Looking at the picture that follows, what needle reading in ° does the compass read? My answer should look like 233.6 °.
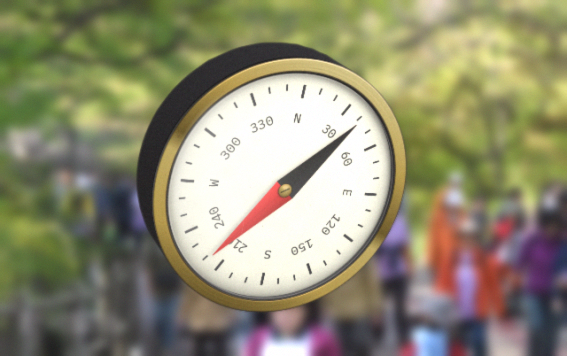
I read 220 °
